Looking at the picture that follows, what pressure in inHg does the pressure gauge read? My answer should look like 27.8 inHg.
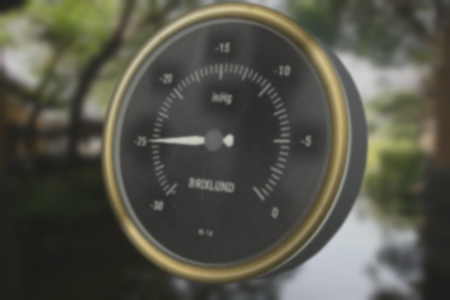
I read -25 inHg
